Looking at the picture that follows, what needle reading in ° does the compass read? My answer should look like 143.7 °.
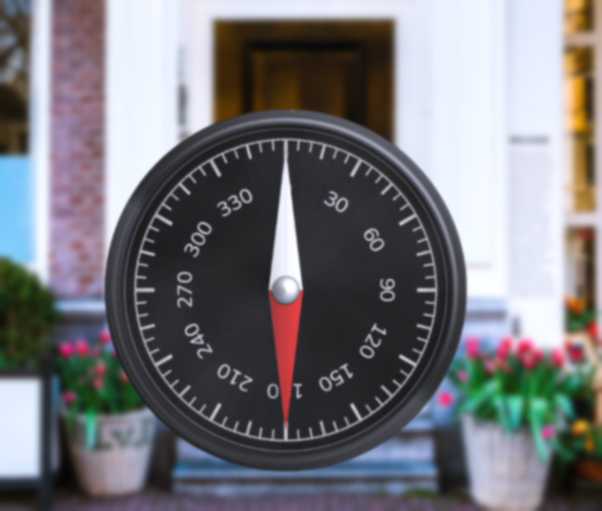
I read 180 °
